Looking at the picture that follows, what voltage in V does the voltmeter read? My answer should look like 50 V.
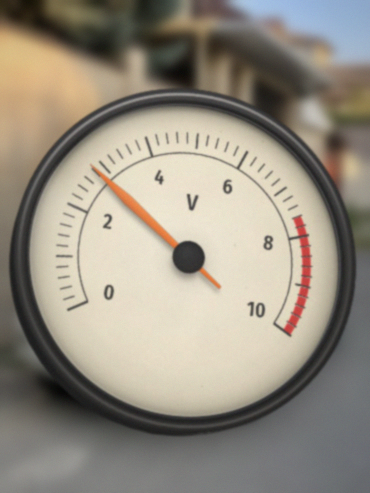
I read 2.8 V
